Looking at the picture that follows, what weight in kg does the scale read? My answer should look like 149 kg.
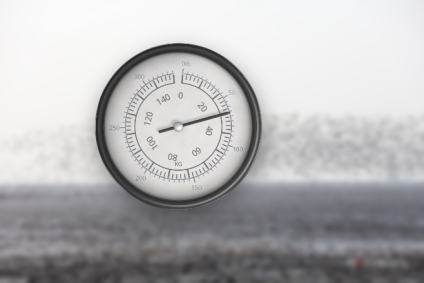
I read 30 kg
